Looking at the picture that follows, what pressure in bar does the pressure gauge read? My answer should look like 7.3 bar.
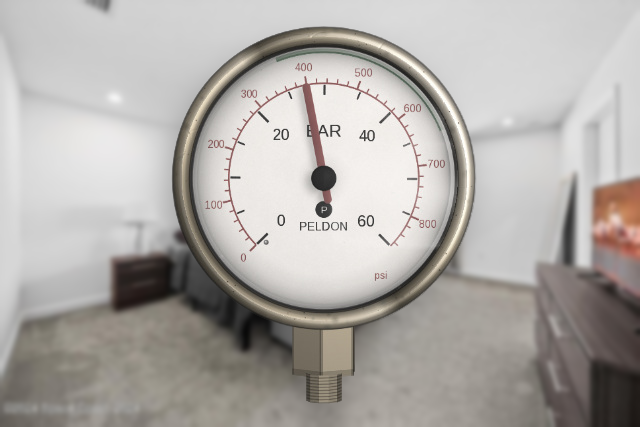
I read 27.5 bar
